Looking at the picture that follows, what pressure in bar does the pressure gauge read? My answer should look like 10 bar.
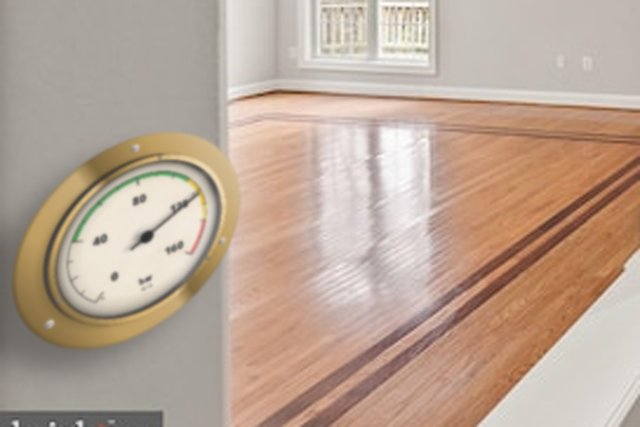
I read 120 bar
